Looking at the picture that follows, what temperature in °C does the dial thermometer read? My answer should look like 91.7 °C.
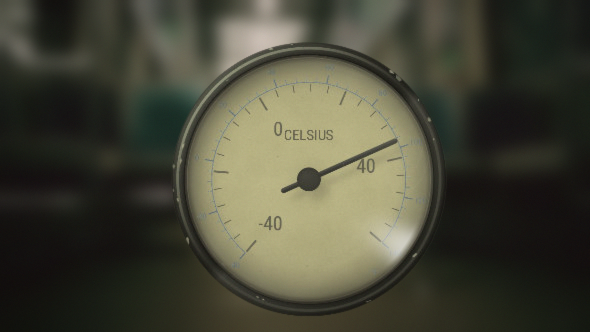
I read 36 °C
